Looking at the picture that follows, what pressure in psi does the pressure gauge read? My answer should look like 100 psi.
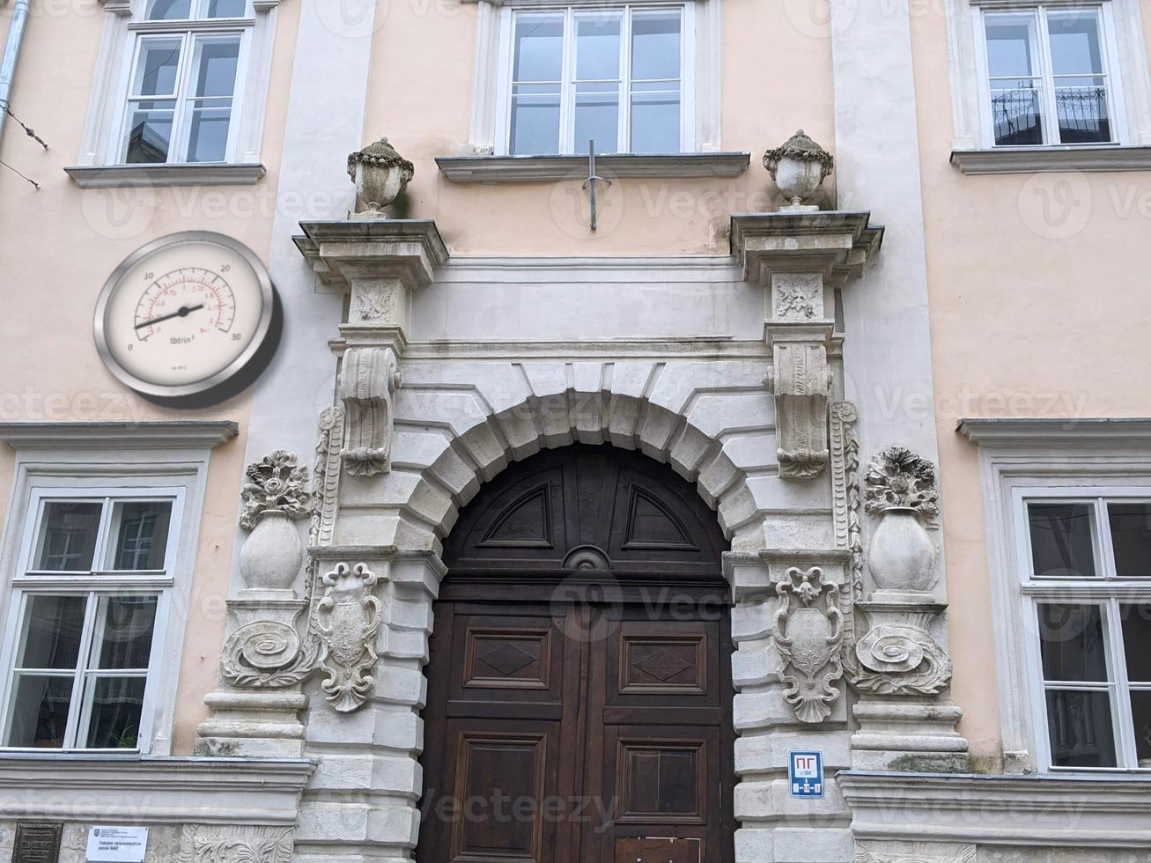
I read 2 psi
